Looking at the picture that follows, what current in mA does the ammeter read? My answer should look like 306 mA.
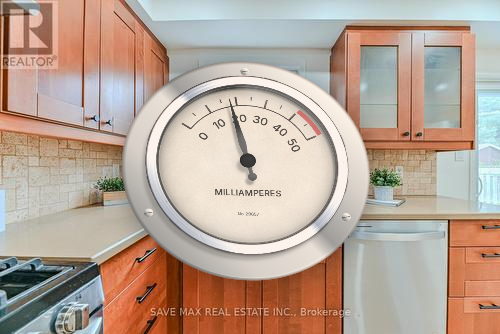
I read 17.5 mA
